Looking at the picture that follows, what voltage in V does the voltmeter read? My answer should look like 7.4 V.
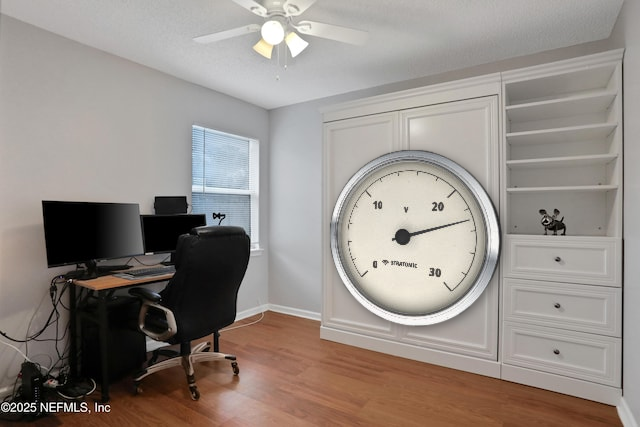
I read 23 V
